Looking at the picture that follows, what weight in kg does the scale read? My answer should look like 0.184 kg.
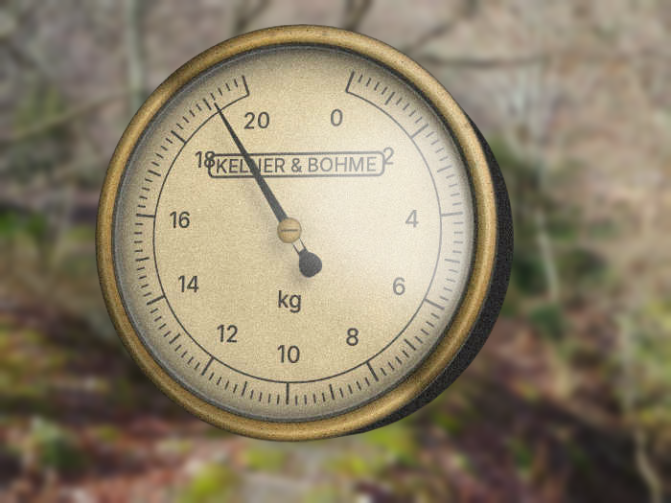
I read 19.2 kg
